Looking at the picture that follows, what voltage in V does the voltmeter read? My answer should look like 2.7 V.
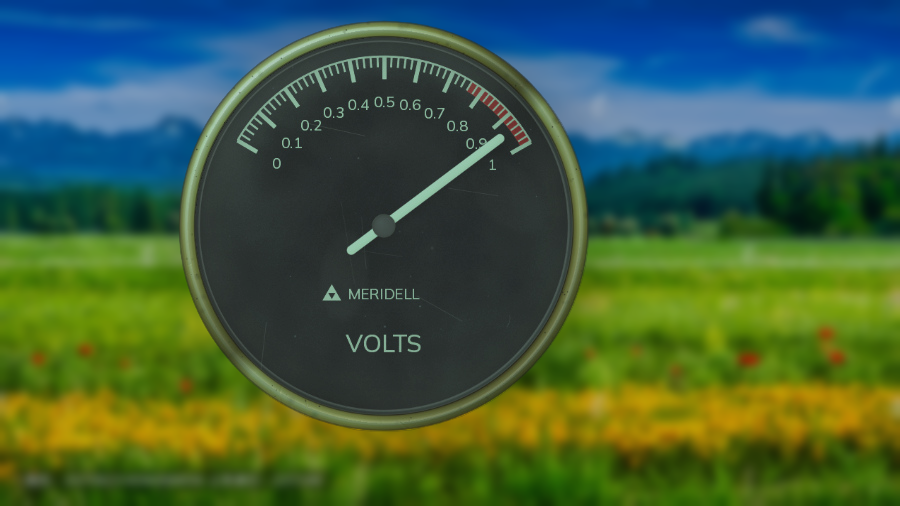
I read 0.94 V
